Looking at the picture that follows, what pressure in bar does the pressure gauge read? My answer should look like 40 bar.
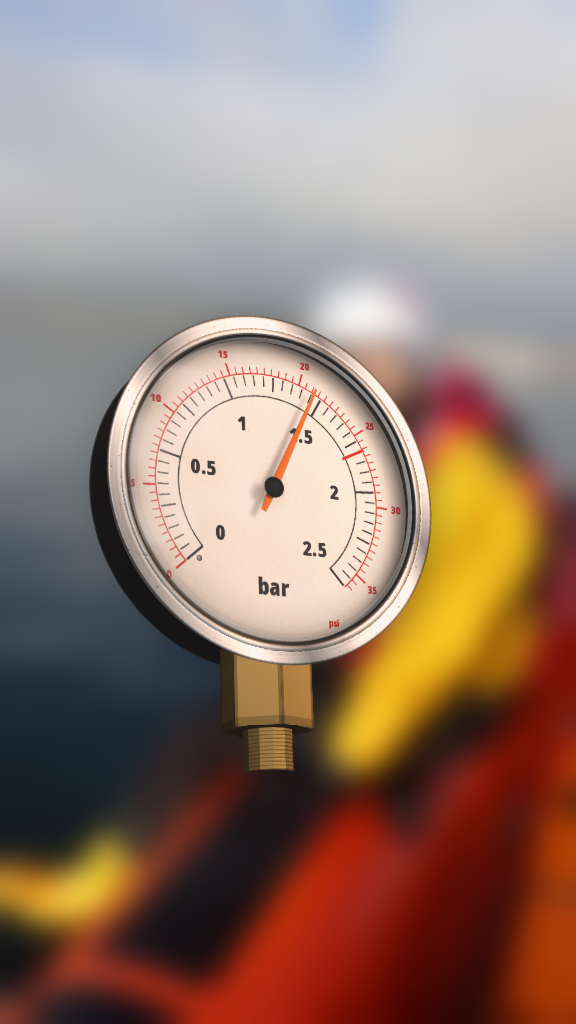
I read 1.45 bar
